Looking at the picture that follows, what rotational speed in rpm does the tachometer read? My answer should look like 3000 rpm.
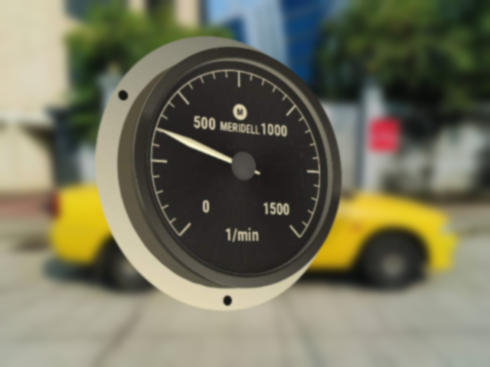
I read 350 rpm
